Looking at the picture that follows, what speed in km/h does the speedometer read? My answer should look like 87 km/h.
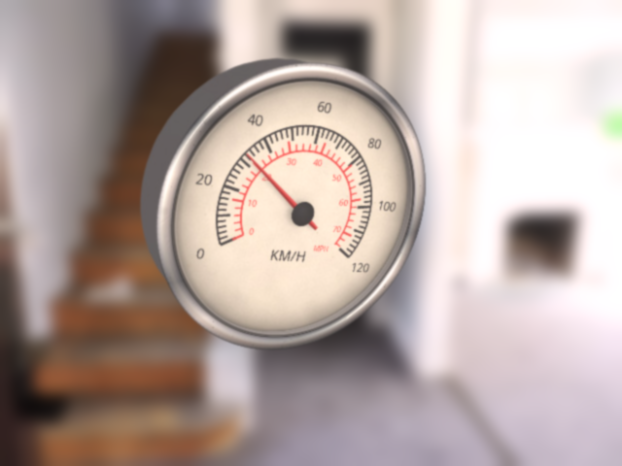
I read 32 km/h
